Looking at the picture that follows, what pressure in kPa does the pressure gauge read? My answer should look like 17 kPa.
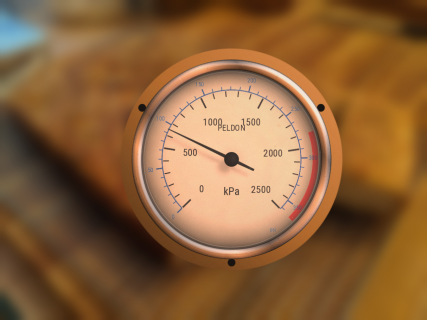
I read 650 kPa
